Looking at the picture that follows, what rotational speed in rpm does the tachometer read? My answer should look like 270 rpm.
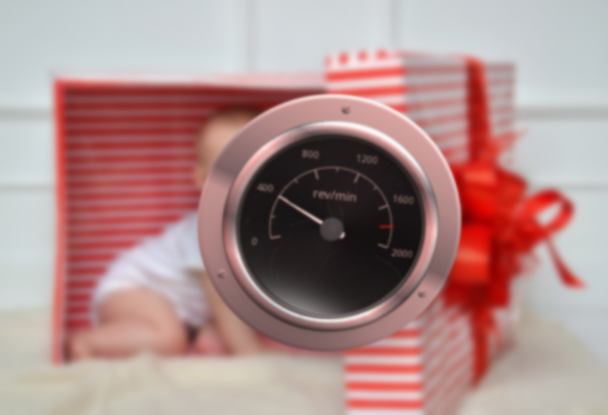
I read 400 rpm
